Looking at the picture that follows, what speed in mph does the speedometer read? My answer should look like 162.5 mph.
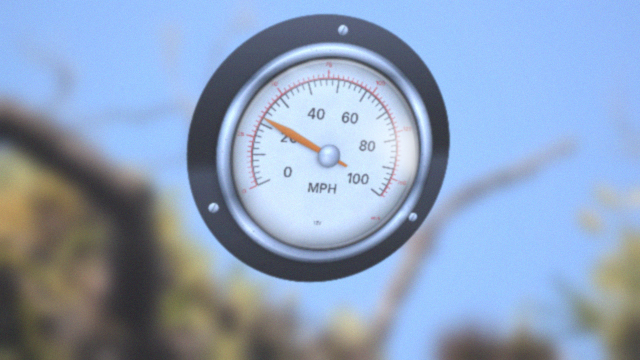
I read 22 mph
